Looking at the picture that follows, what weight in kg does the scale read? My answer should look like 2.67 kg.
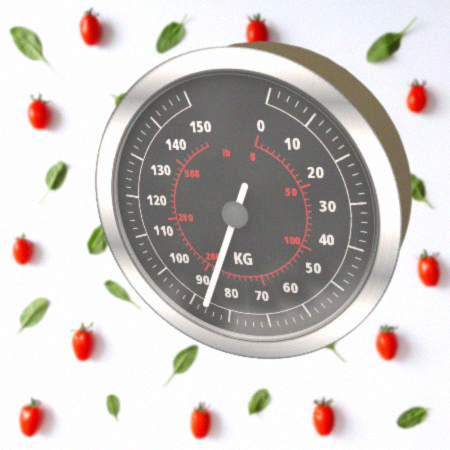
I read 86 kg
